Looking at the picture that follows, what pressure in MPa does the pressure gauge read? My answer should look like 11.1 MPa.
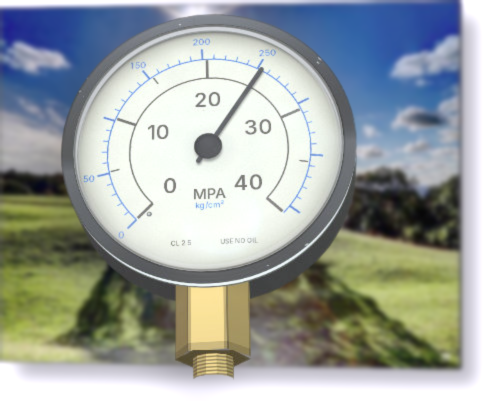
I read 25 MPa
